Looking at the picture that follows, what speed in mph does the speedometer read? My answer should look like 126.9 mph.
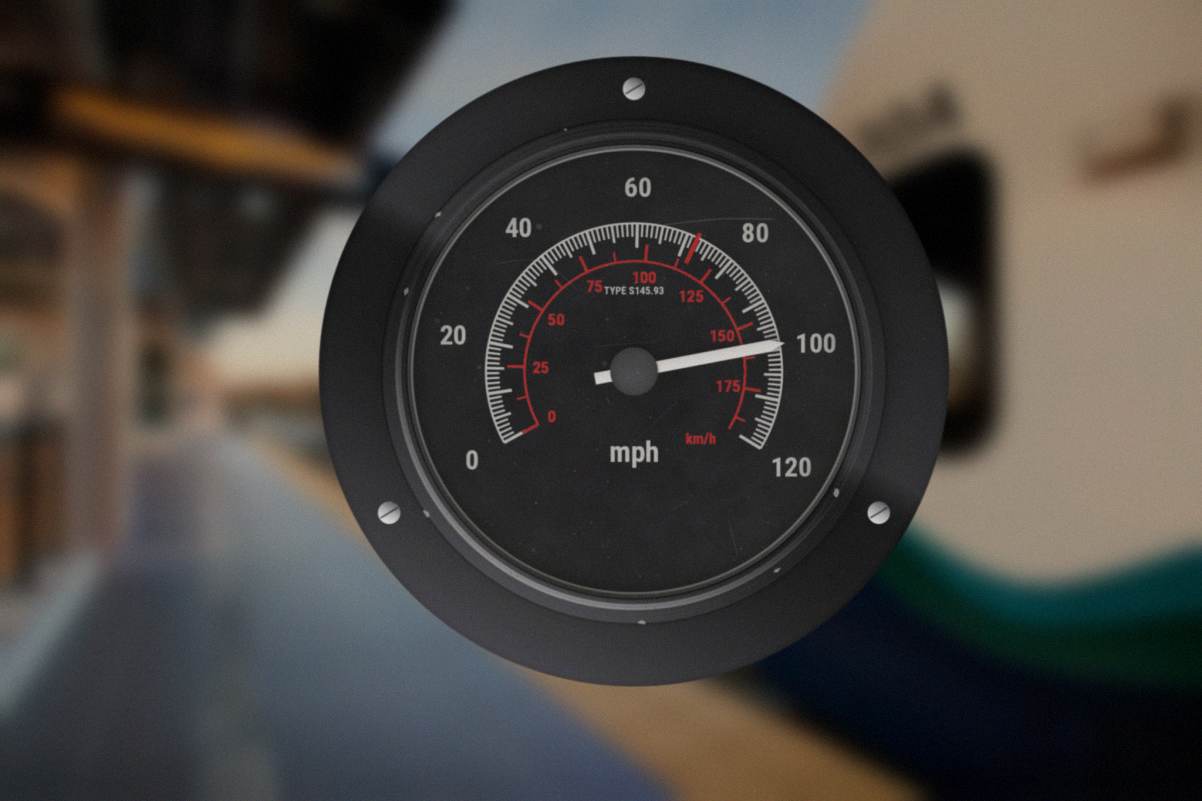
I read 99 mph
